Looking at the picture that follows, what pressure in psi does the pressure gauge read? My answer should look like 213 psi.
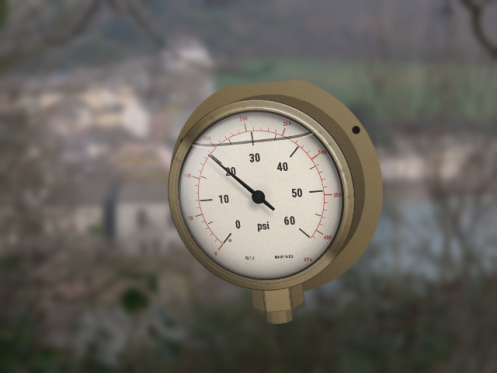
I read 20 psi
